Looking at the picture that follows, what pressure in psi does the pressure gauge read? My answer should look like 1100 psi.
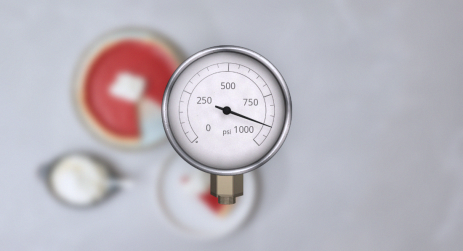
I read 900 psi
